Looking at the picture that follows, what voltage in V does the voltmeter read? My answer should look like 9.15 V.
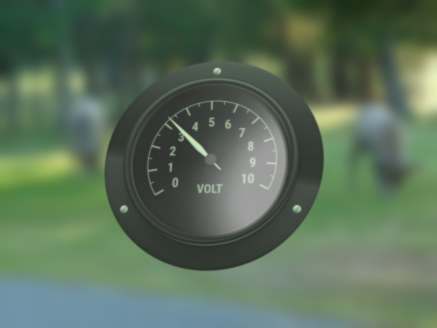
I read 3.25 V
